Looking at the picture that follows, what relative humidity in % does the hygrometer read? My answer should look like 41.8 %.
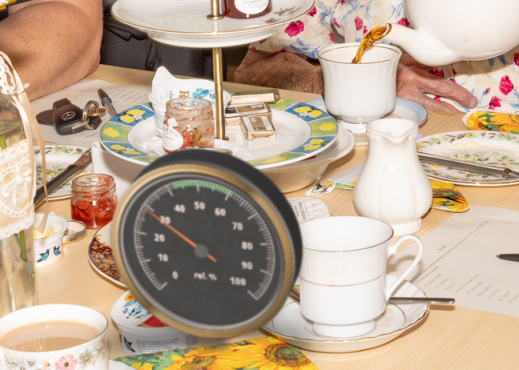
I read 30 %
